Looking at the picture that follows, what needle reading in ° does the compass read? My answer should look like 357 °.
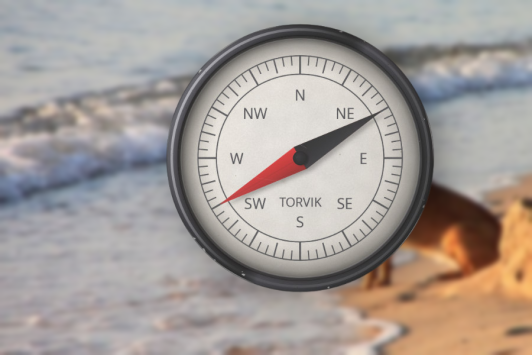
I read 240 °
